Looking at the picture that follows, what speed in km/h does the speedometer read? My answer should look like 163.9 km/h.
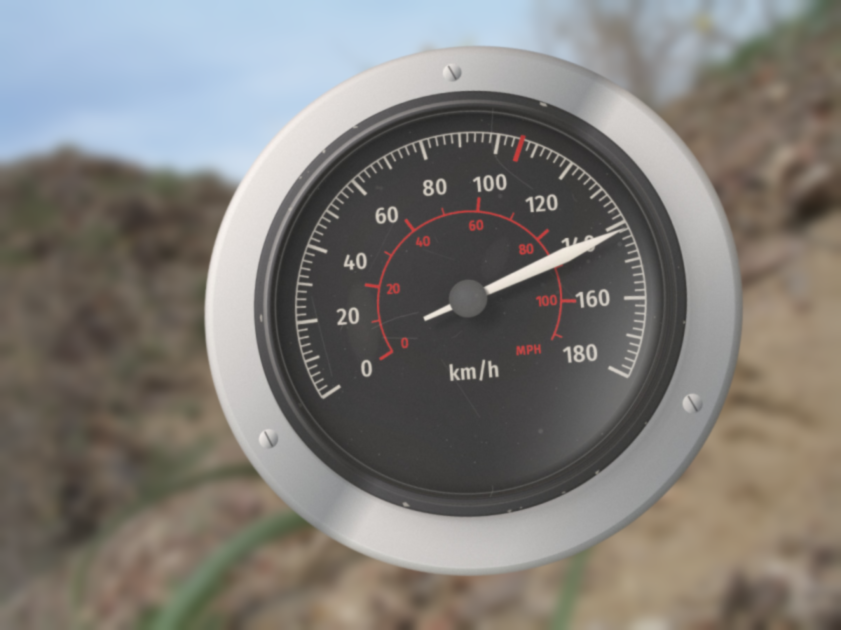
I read 142 km/h
